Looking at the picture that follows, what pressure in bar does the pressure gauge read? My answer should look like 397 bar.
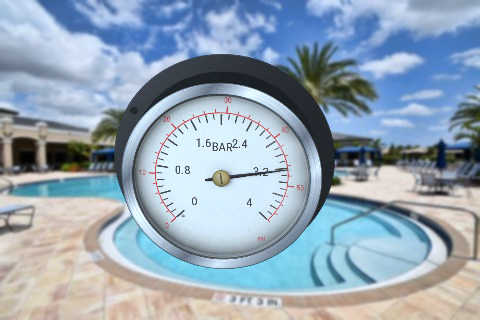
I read 3.2 bar
